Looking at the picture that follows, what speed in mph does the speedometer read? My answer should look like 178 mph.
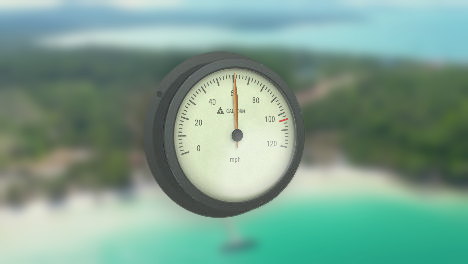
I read 60 mph
